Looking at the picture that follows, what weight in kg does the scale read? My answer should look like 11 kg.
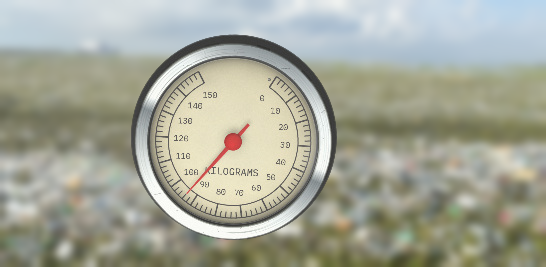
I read 94 kg
